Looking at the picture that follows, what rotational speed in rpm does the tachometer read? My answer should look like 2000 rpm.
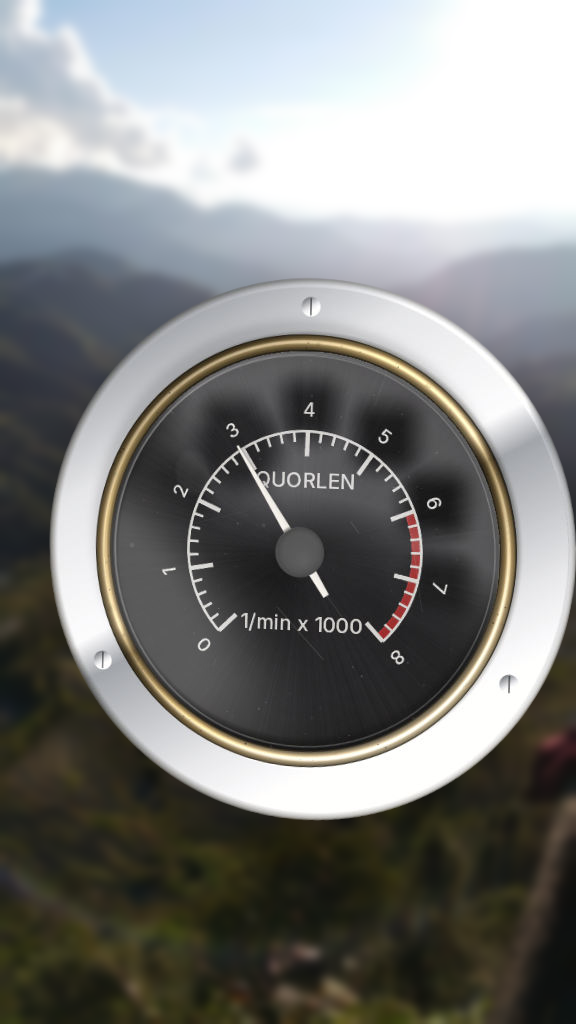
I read 3000 rpm
